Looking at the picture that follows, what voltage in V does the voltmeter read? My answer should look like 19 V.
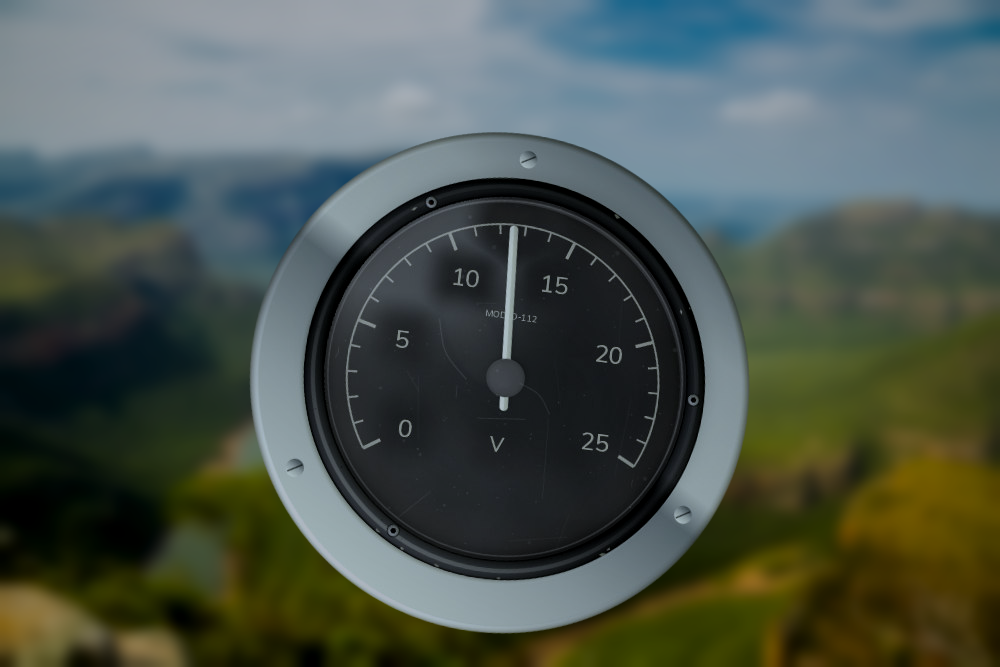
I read 12.5 V
